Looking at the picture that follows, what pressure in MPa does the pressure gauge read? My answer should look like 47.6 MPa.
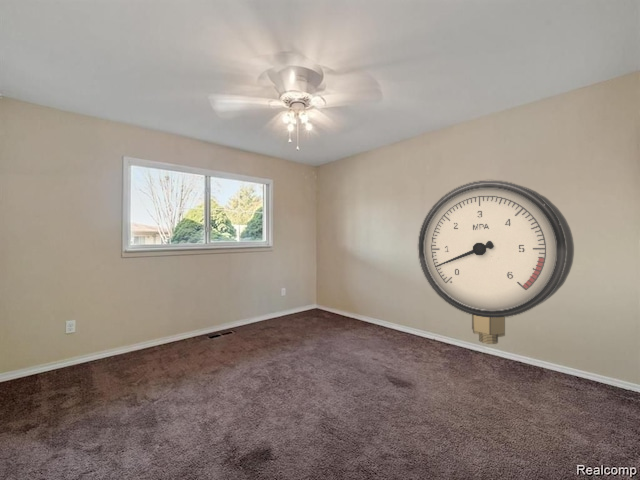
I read 0.5 MPa
